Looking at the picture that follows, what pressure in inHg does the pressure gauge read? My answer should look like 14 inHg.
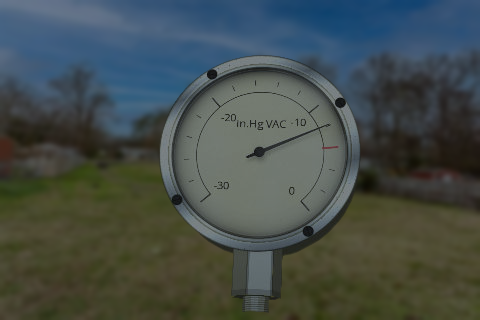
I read -8 inHg
